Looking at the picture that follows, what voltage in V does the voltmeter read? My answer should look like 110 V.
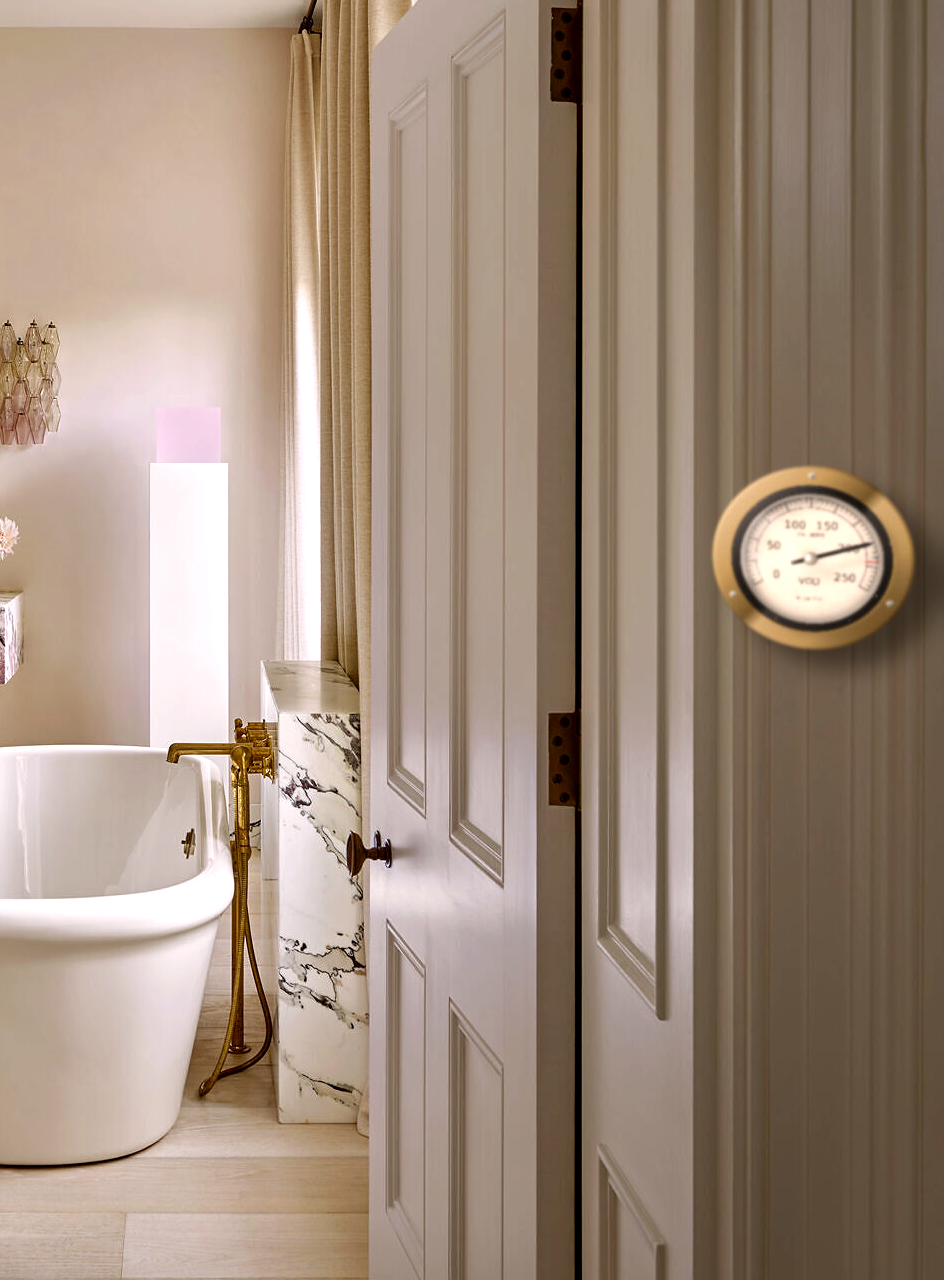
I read 200 V
